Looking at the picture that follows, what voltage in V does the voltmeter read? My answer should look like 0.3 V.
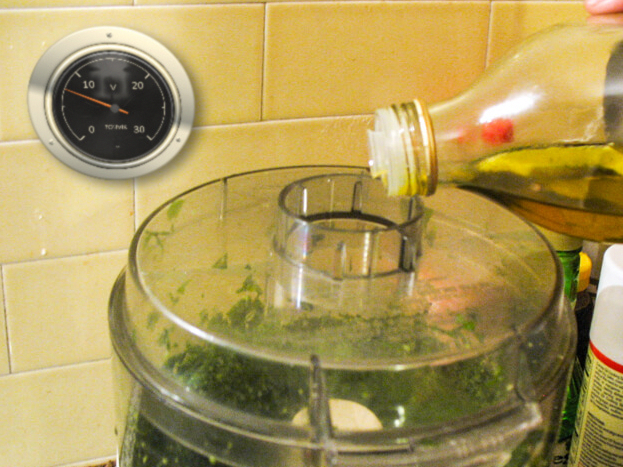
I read 7.5 V
